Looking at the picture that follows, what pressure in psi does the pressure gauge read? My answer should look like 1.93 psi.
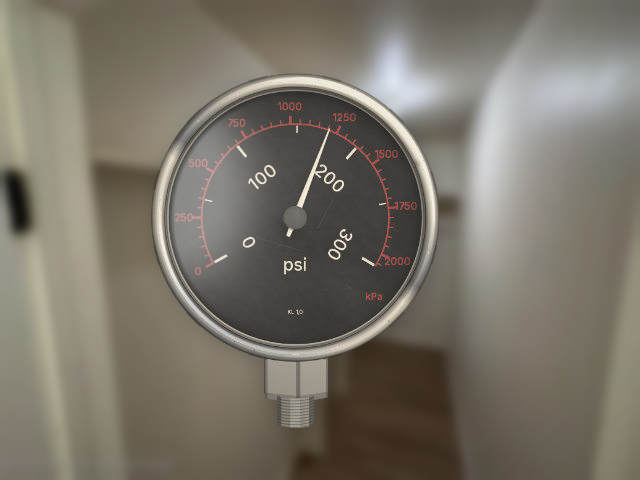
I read 175 psi
